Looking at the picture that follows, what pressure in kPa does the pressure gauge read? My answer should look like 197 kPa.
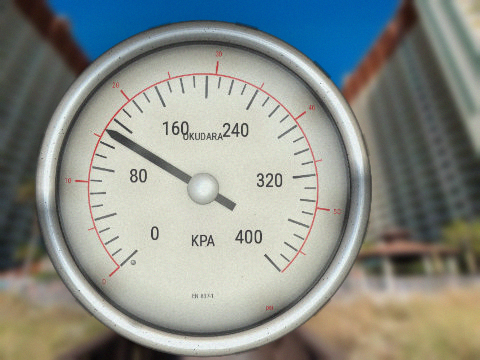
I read 110 kPa
